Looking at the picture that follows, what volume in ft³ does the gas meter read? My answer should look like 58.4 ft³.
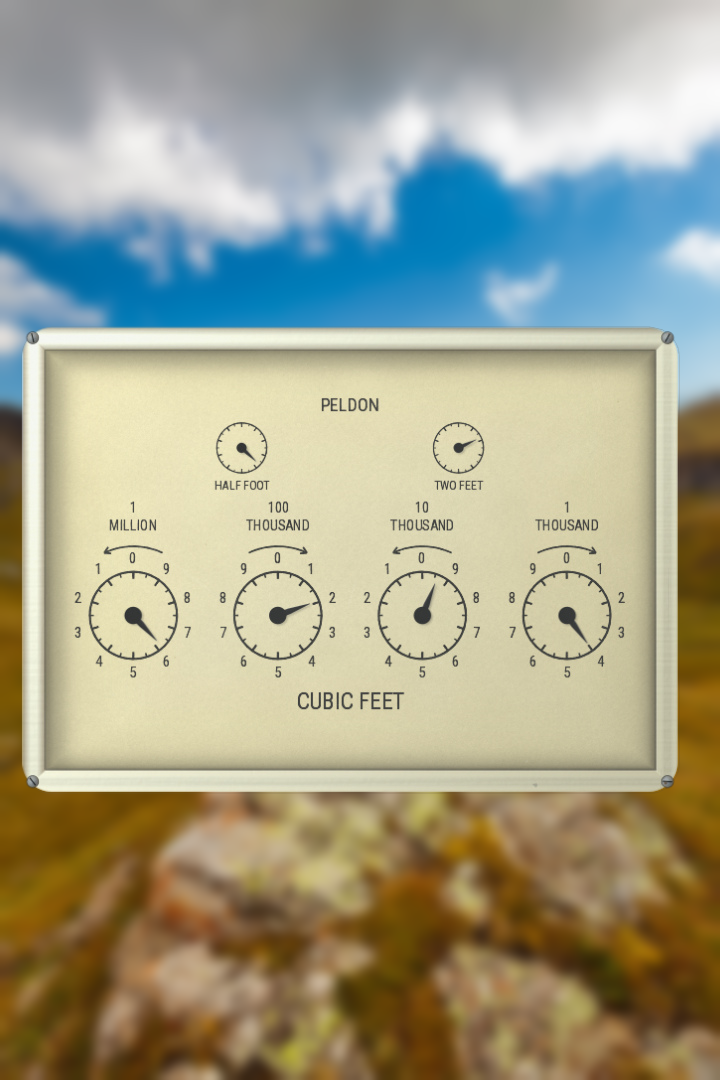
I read 619400 ft³
